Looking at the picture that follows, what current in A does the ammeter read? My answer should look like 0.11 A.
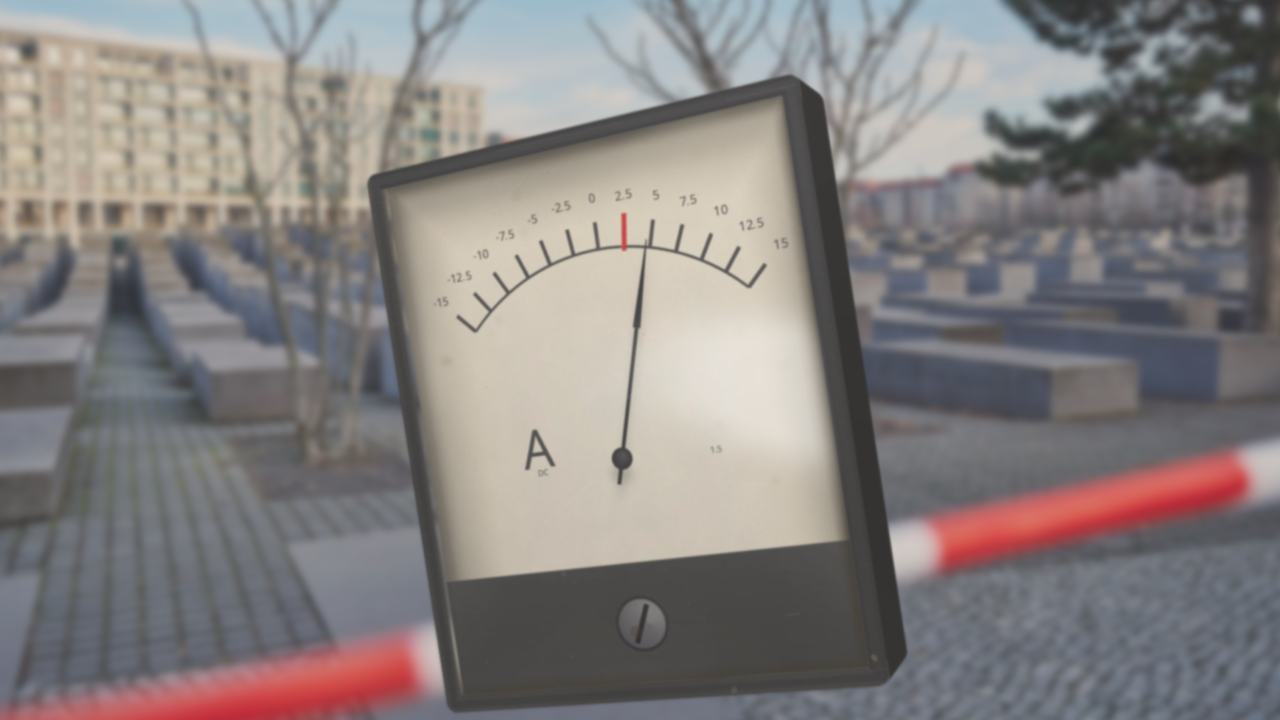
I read 5 A
